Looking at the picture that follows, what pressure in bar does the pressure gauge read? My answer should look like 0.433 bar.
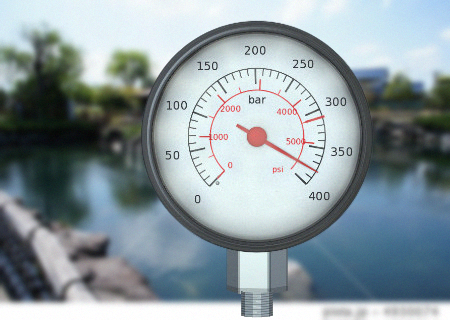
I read 380 bar
